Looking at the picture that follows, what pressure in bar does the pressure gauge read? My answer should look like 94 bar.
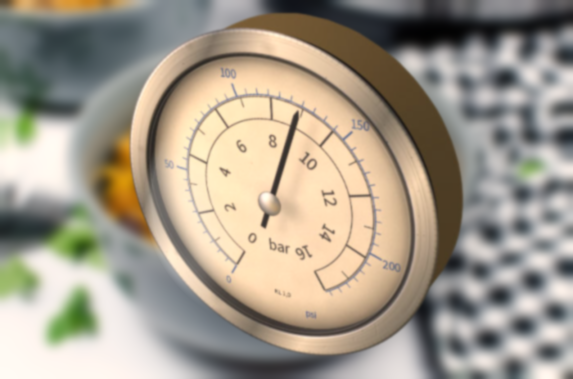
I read 9 bar
